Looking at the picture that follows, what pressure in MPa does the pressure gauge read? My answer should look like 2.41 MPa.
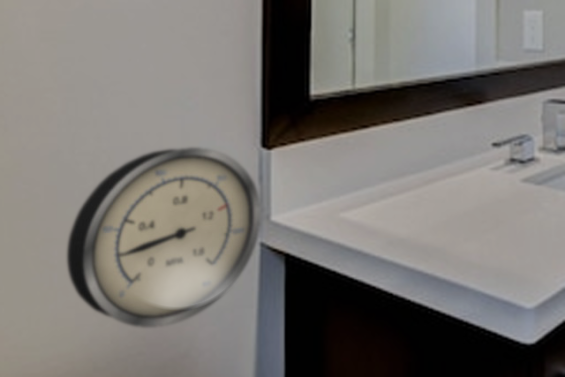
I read 0.2 MPa
